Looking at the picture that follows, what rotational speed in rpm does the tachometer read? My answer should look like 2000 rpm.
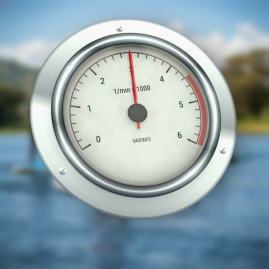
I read 3000 rpm
